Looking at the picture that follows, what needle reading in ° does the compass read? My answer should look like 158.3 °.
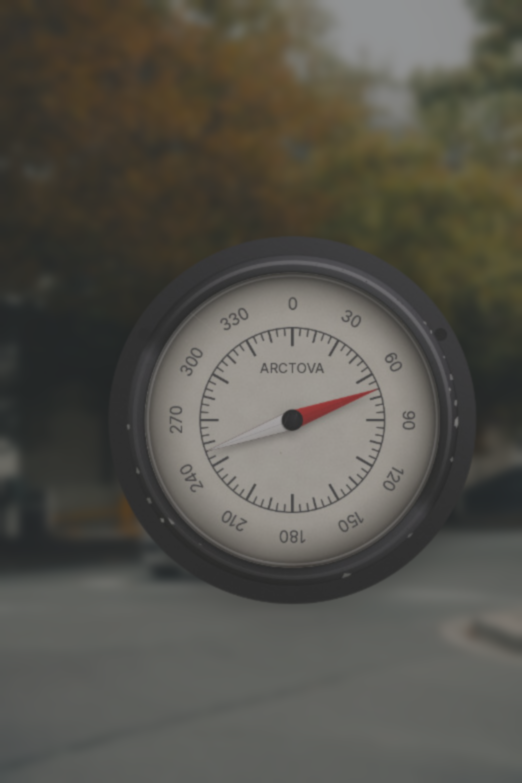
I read 70 °
